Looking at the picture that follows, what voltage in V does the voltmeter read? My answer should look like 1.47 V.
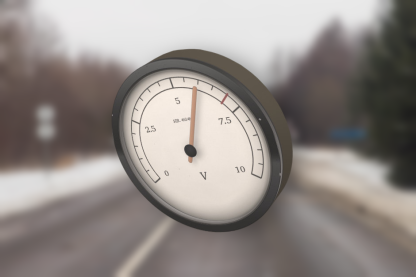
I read 6 V
